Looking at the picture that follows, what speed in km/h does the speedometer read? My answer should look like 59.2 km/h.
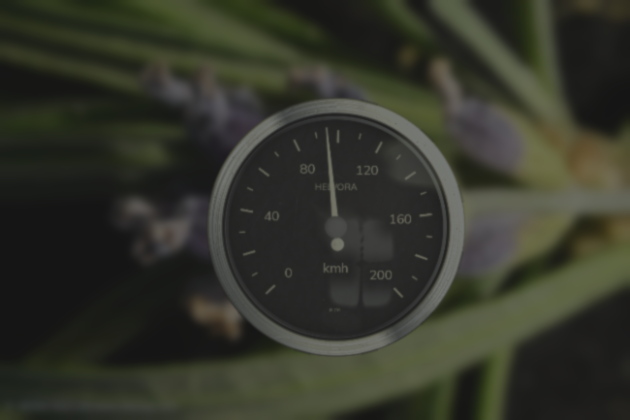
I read 95 km/h
